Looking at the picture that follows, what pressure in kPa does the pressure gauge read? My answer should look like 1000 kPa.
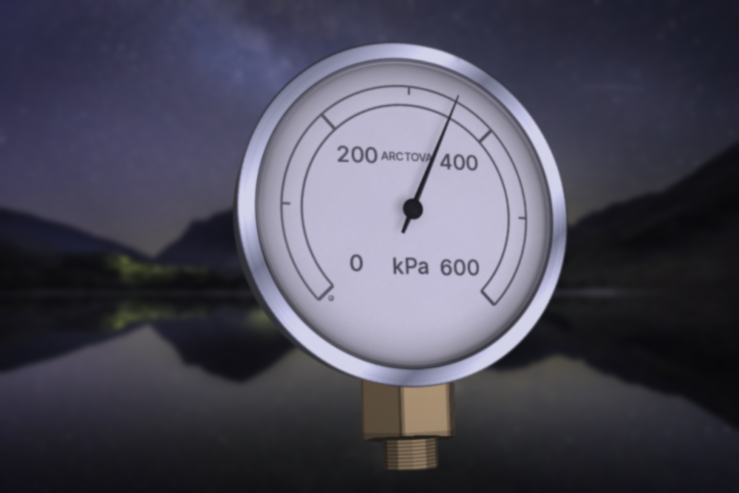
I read 350 kPa
